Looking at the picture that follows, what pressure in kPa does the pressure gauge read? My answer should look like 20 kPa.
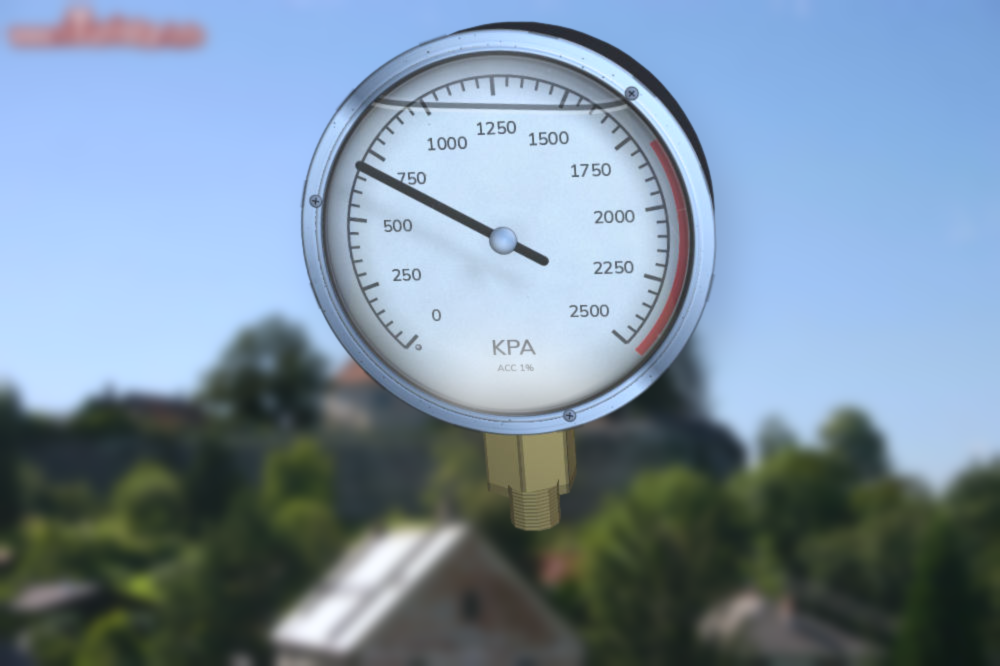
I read 700 kPa
